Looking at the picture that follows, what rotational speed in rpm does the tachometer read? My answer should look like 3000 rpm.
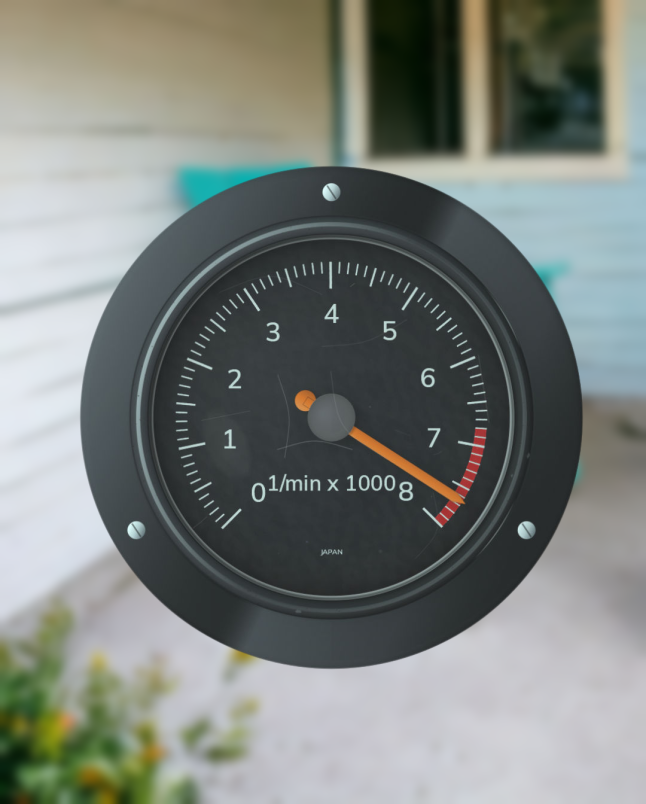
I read 7650 rpm
